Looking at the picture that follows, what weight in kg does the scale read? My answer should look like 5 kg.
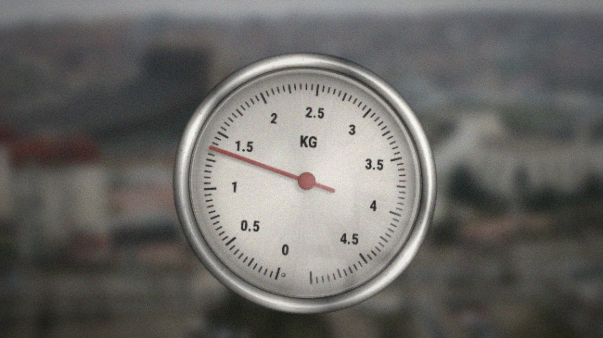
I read 1.35 kg
